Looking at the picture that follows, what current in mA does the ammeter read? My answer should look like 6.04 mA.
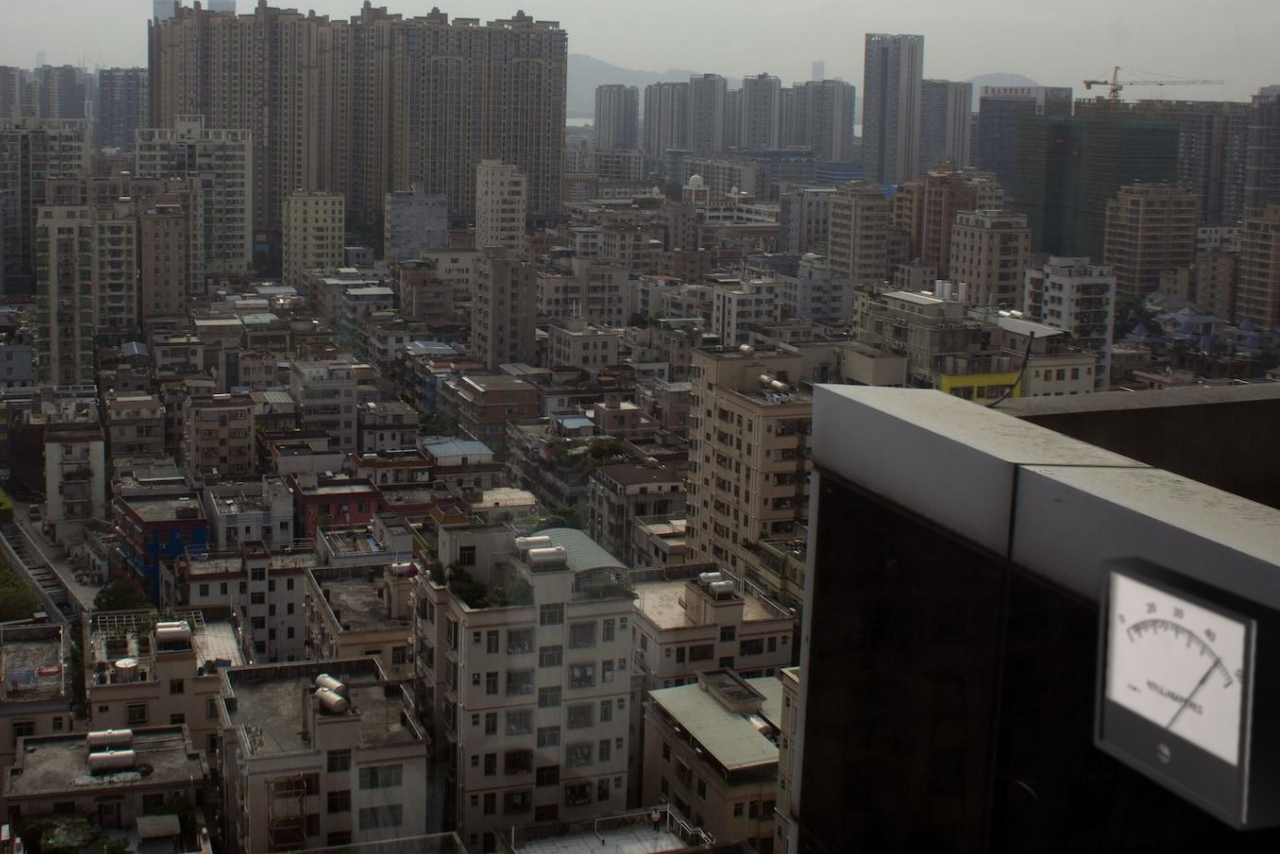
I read 45 mA
